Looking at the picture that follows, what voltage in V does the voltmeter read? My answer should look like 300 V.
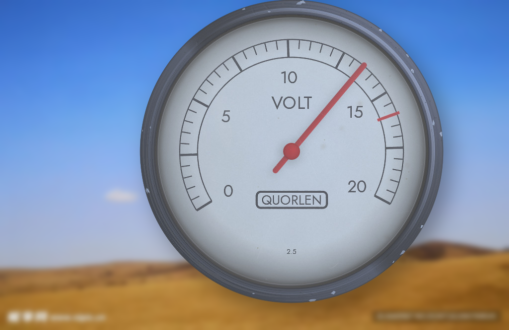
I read 13.5 V
